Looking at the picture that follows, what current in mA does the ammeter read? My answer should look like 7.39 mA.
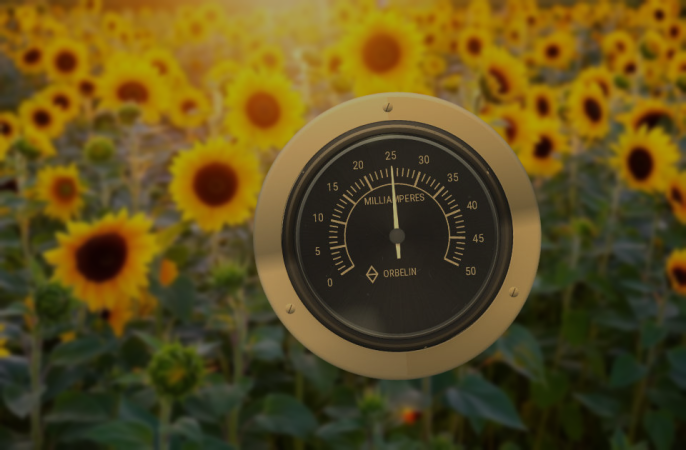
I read 25 mA
